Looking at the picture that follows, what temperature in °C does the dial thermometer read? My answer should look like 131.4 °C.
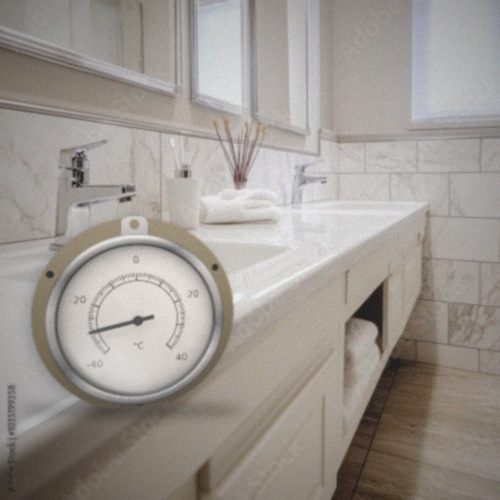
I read -30 °C
